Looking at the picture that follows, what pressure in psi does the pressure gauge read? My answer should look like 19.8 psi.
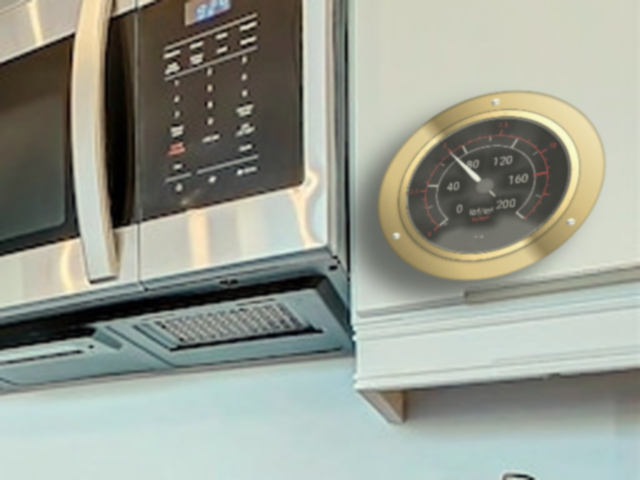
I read 70 psi
